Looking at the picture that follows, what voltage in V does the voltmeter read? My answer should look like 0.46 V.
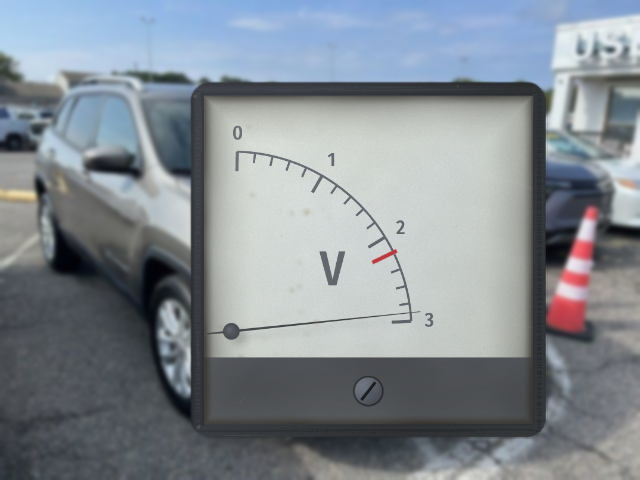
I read 2.9 V
